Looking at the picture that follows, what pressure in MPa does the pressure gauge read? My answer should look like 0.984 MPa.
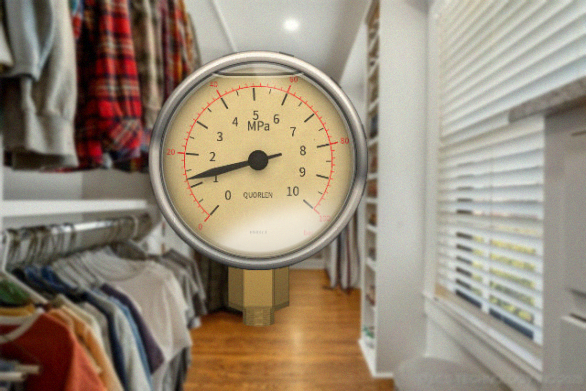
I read 1.25 MPa
